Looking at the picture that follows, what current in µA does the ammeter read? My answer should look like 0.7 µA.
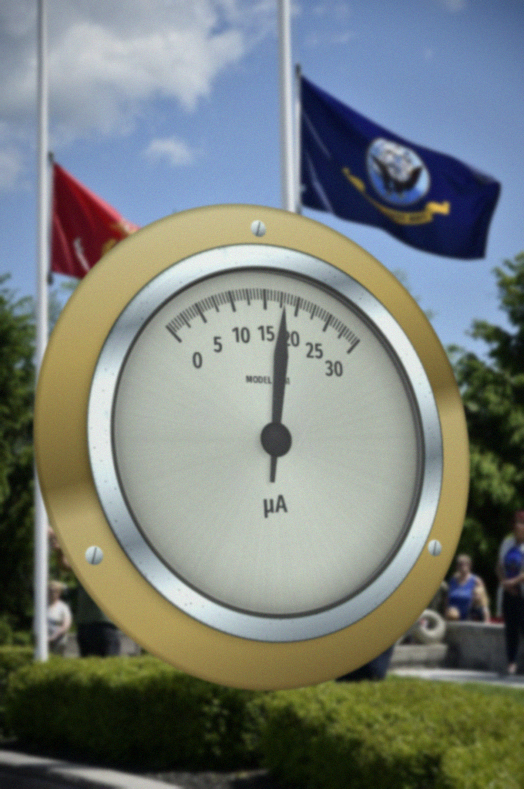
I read 17.5 µA
